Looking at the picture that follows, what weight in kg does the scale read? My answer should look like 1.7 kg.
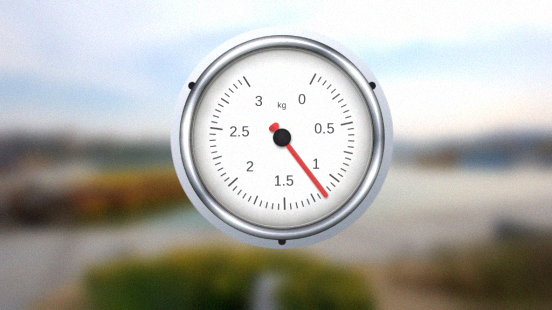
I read 1.15 kg
